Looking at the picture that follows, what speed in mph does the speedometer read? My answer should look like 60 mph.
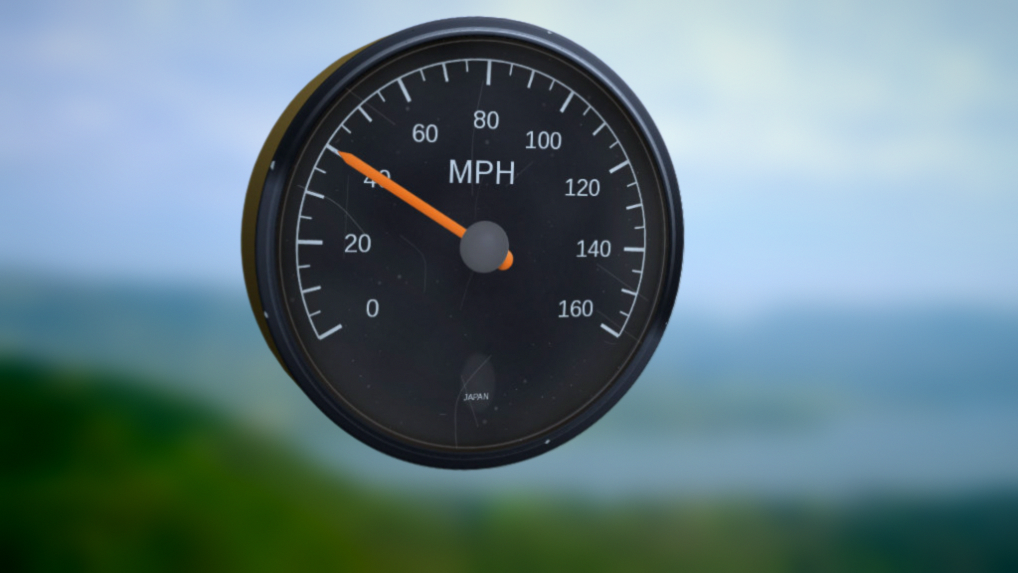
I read 40 mph
